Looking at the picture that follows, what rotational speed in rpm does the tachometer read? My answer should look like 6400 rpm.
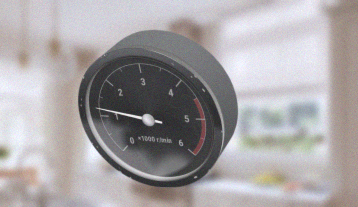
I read 1250 rpm
